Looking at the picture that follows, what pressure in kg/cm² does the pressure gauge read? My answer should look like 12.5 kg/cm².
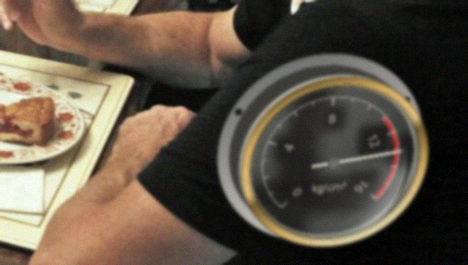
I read 13 kg/cm²
